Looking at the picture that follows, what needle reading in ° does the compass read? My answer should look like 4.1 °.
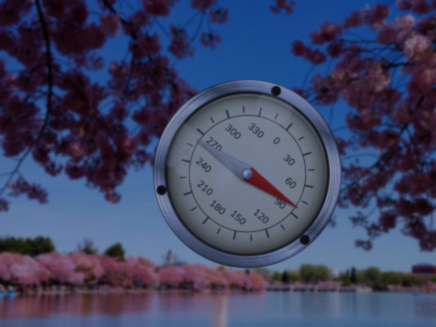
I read 82.5 °
